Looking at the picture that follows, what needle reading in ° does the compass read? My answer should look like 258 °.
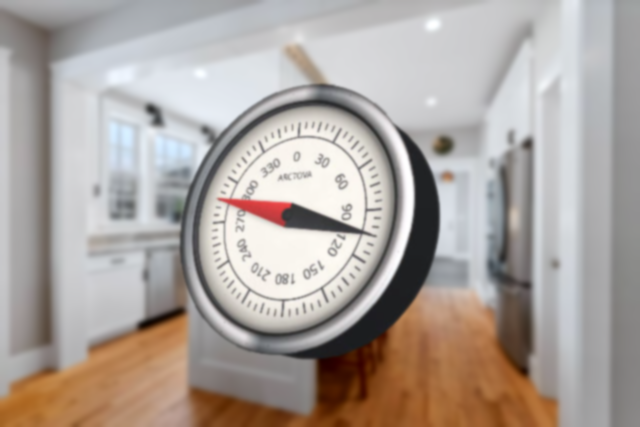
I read 285 °
